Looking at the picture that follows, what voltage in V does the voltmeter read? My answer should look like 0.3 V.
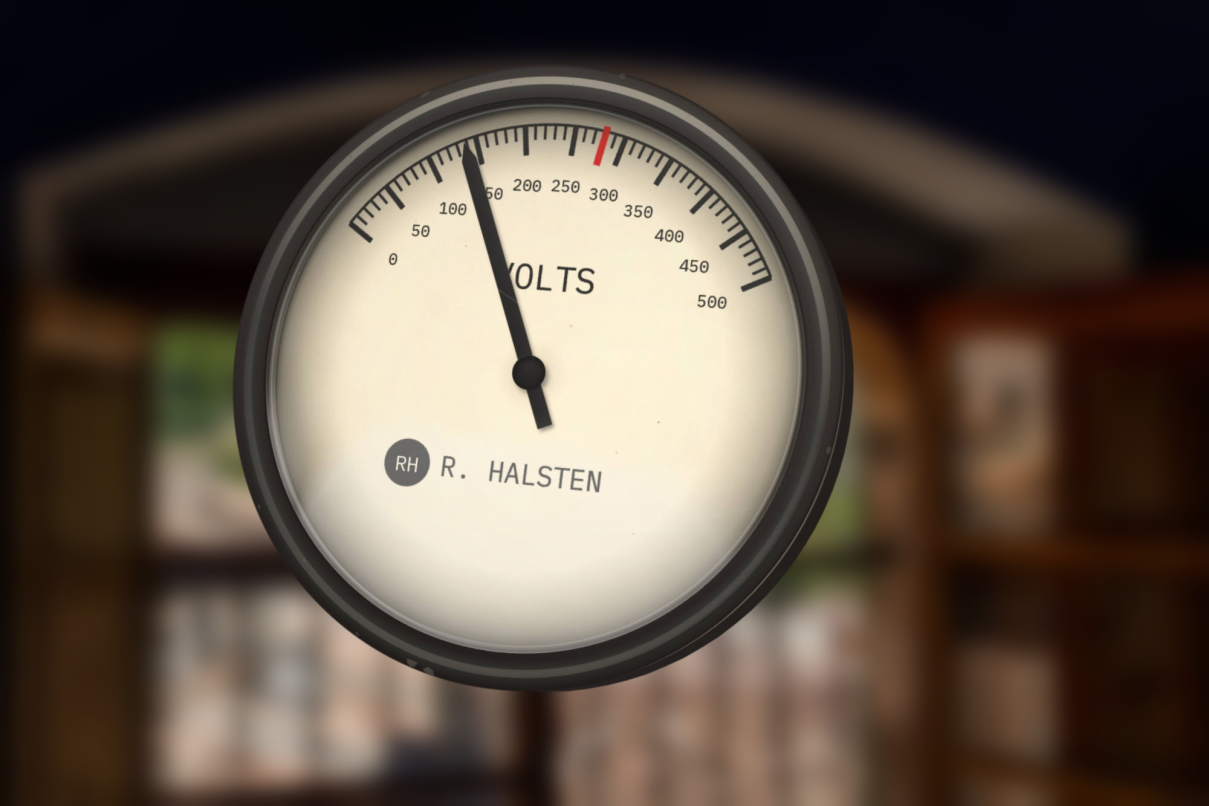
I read 140 V
